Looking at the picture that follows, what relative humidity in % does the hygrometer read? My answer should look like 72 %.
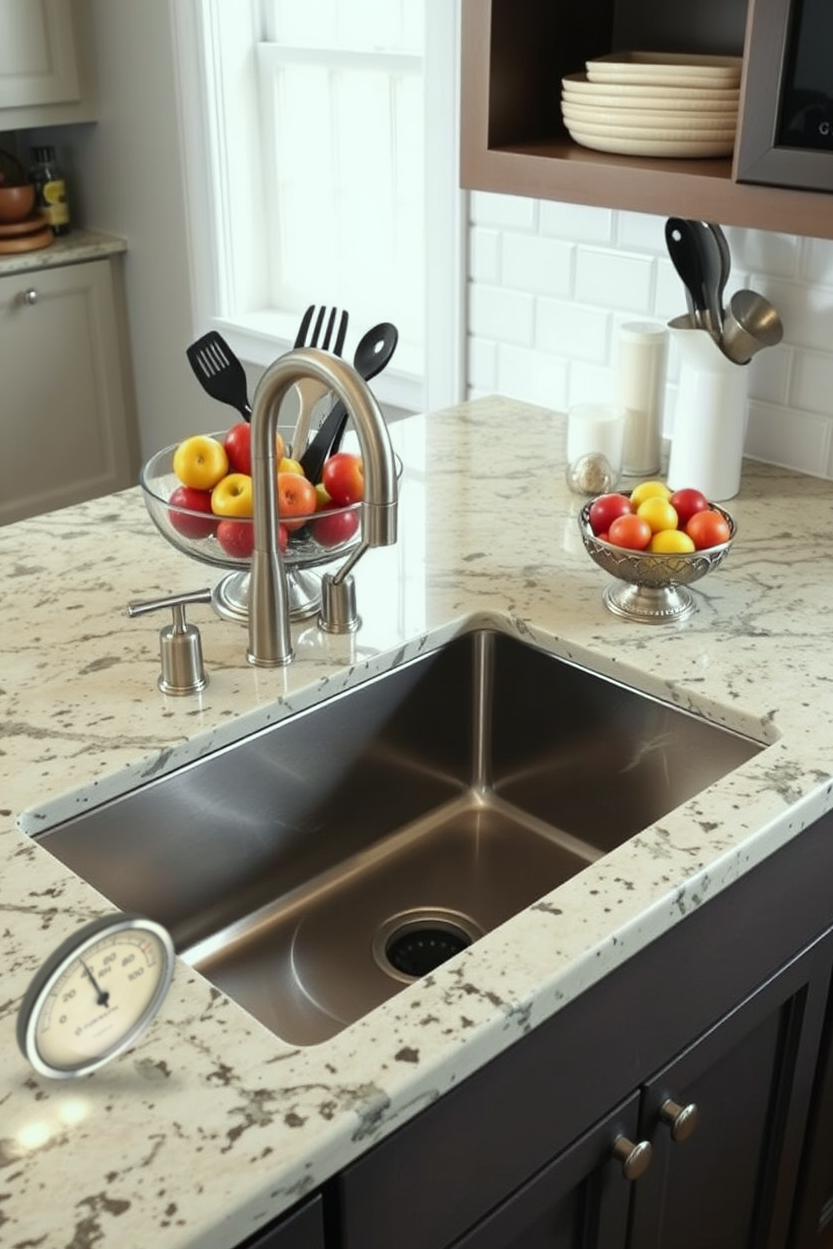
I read 40 %
